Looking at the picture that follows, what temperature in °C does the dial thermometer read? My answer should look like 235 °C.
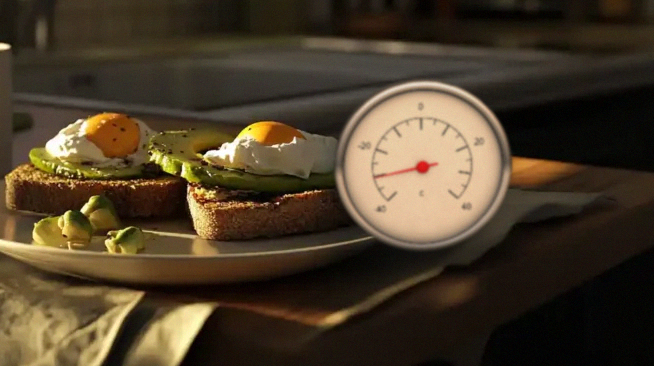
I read -30 °C
